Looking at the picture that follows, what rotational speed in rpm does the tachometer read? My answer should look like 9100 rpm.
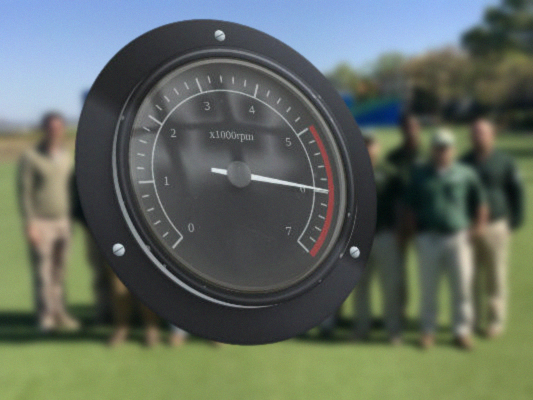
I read 6000 rpm
